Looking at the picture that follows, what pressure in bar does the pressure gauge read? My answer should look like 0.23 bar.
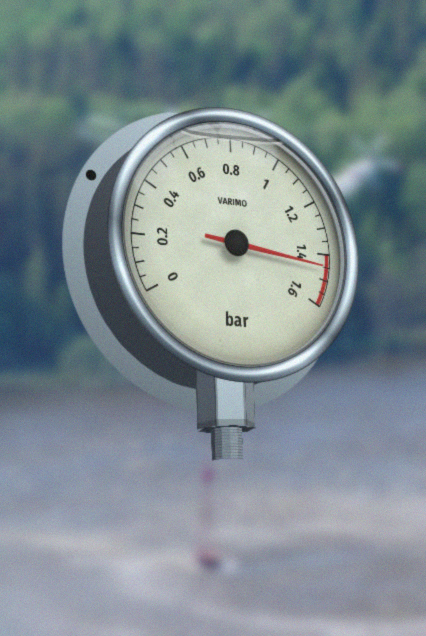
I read 1.45 bar
